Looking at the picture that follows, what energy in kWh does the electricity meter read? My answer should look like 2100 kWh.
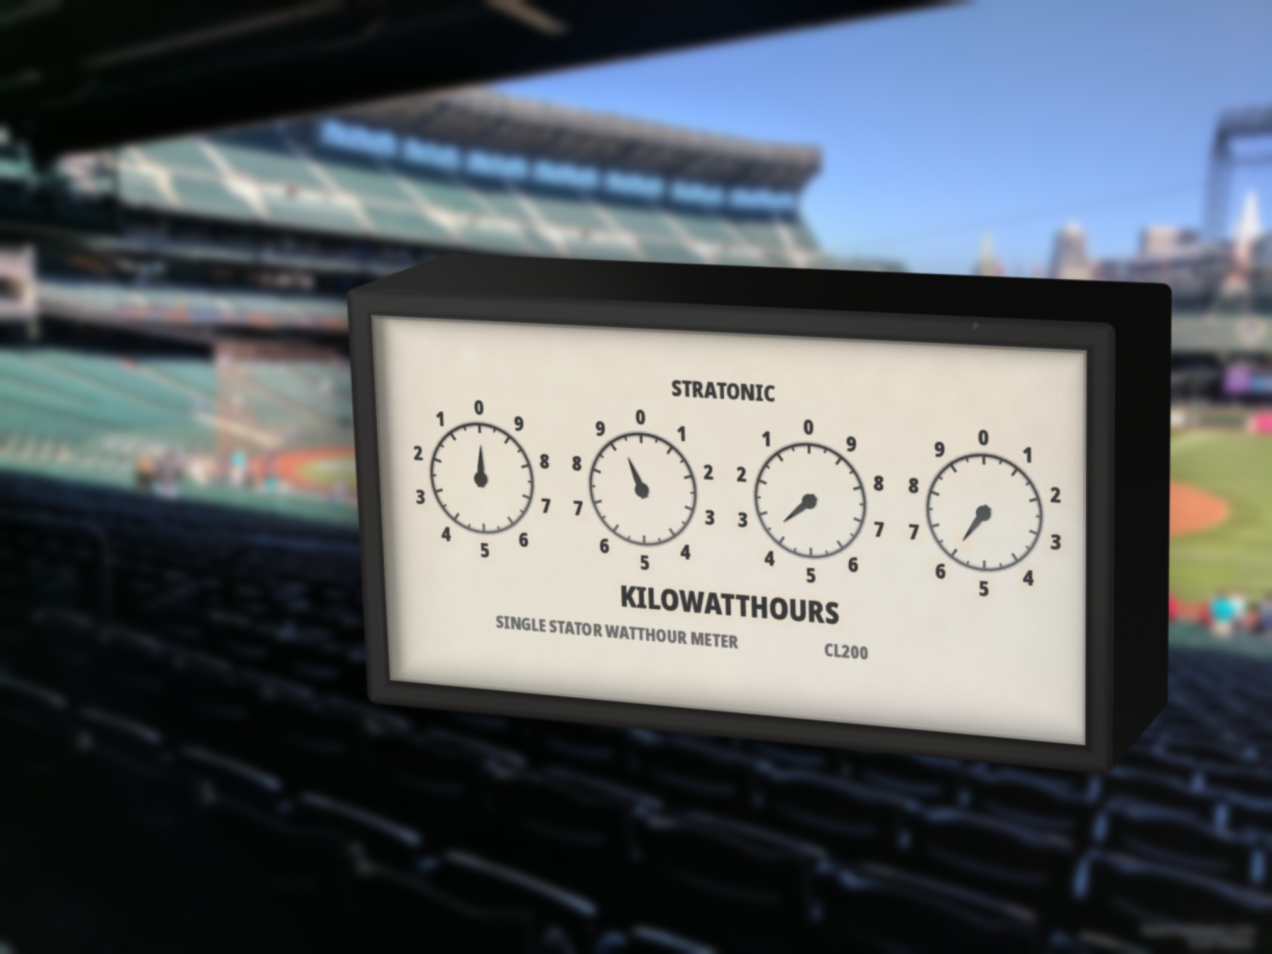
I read 9936 kWh
